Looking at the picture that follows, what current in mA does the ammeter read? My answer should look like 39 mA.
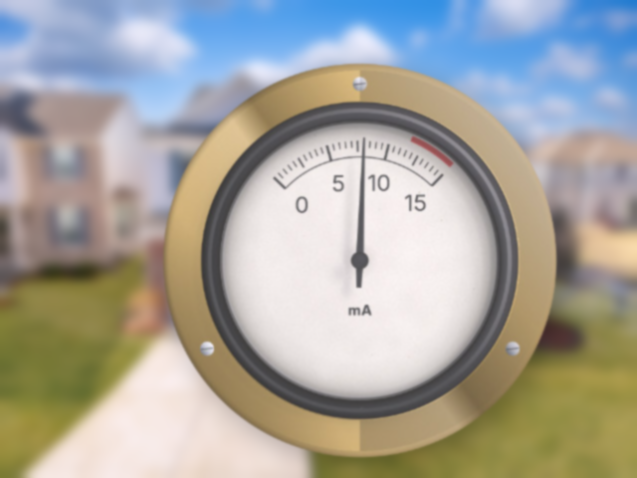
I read 8 mA
